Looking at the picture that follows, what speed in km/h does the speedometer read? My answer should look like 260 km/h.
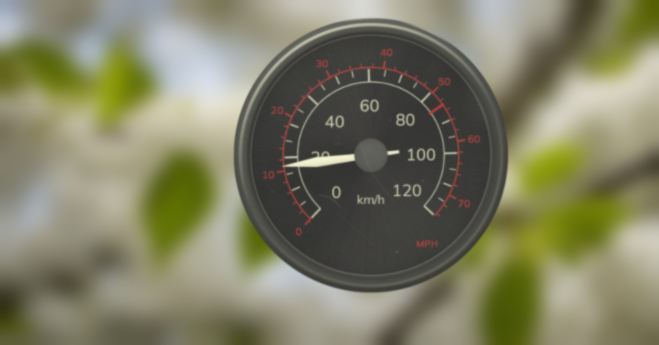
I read 17.5 km/h
